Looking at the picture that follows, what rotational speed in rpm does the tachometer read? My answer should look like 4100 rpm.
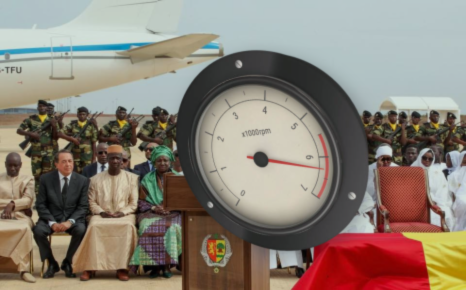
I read 6250 rpm
